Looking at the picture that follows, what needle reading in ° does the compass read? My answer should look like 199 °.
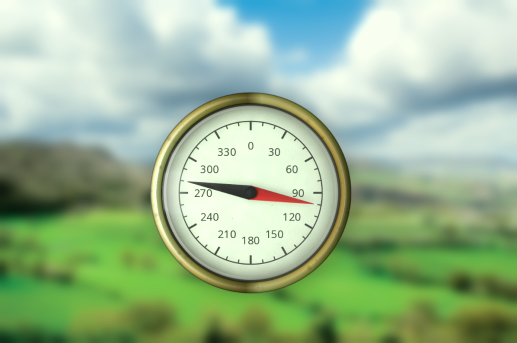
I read 100 °
